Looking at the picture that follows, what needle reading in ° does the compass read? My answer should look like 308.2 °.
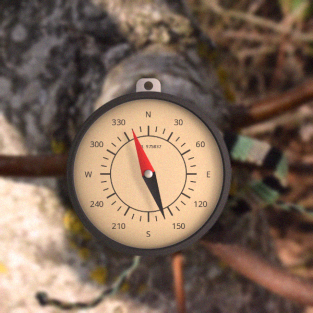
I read 340 °
